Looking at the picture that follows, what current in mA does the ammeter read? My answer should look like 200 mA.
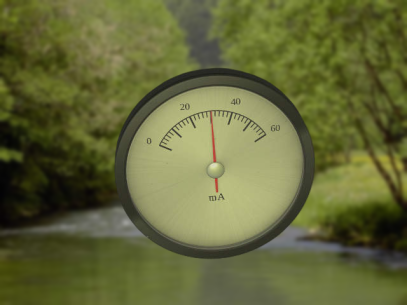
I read 30 mA
